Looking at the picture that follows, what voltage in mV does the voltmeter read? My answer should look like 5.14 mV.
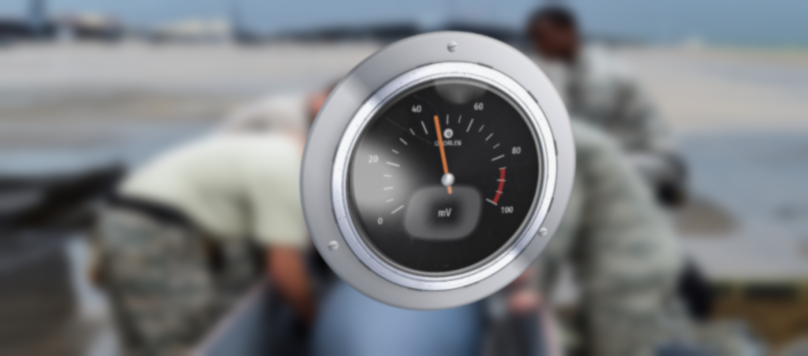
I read 45 mV
